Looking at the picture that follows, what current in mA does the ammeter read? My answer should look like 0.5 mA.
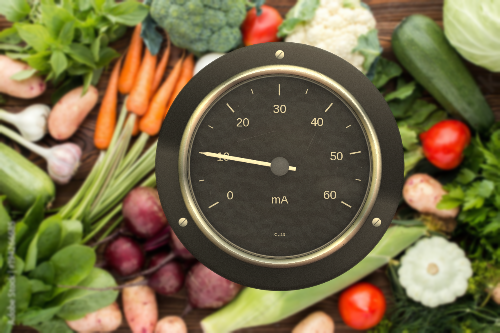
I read 10 mA
